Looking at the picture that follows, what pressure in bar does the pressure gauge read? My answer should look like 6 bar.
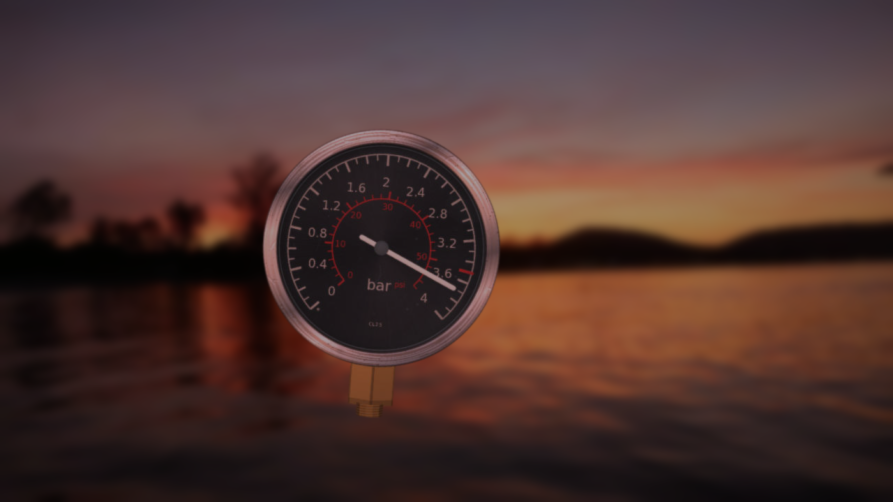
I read 3.7 bar
